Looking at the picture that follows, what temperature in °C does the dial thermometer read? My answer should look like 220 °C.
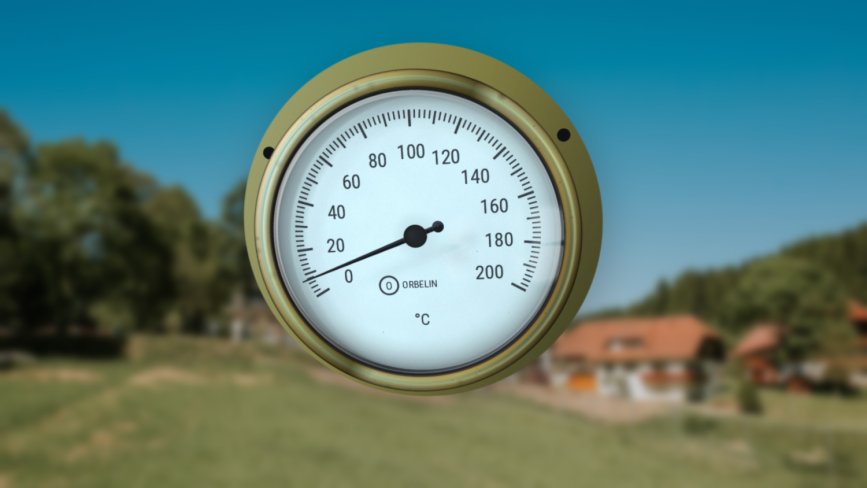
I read 8 °C
